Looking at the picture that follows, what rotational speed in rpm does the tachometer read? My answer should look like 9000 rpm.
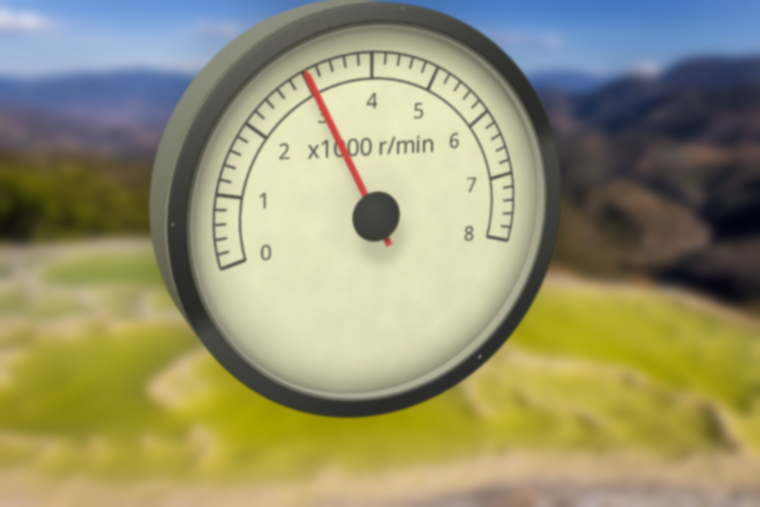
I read 3000 rpm
